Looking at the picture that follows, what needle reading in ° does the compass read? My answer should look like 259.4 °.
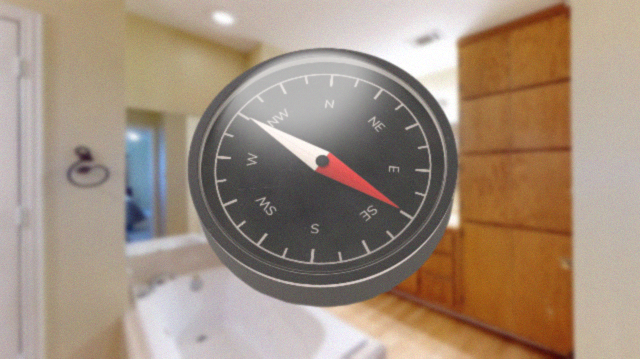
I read 120 °
